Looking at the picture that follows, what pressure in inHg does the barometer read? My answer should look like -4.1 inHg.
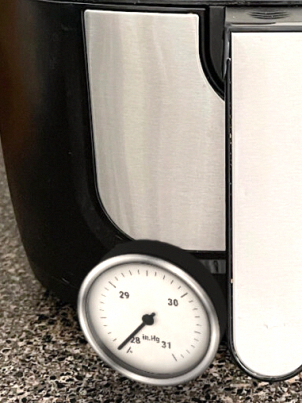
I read 28.1 inHg
